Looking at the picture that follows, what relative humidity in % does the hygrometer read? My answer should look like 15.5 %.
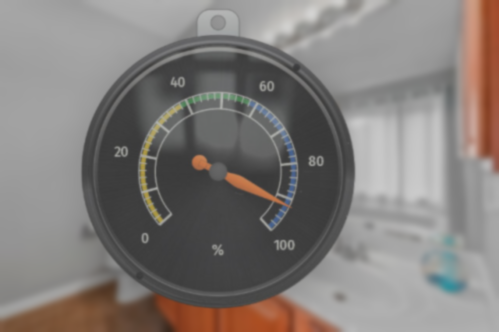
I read 92 %
